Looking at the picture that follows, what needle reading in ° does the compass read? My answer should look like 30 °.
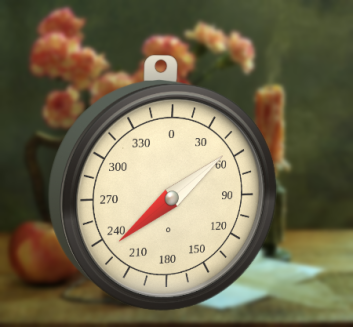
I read 232.5 °
